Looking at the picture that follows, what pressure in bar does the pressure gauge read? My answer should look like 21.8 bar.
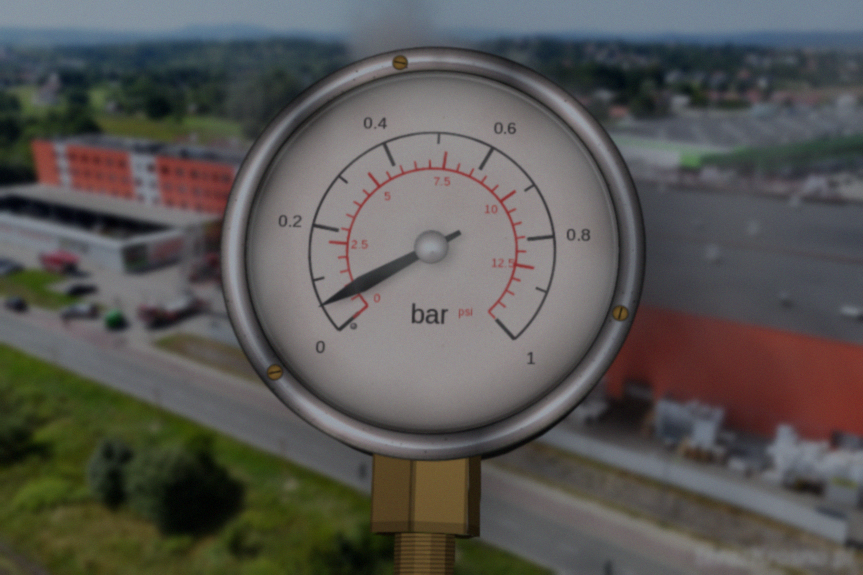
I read 0.05 bar
